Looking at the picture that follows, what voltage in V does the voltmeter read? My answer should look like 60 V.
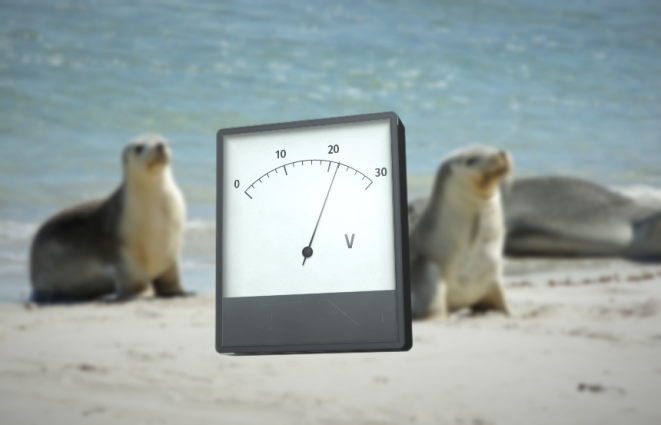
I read 22 V
